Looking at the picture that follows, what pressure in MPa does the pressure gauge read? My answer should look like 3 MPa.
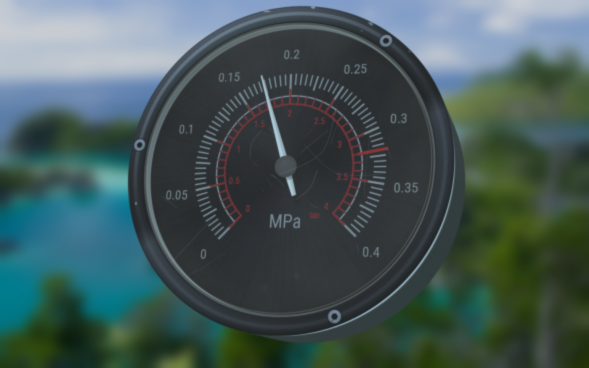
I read 0.175 MPa
